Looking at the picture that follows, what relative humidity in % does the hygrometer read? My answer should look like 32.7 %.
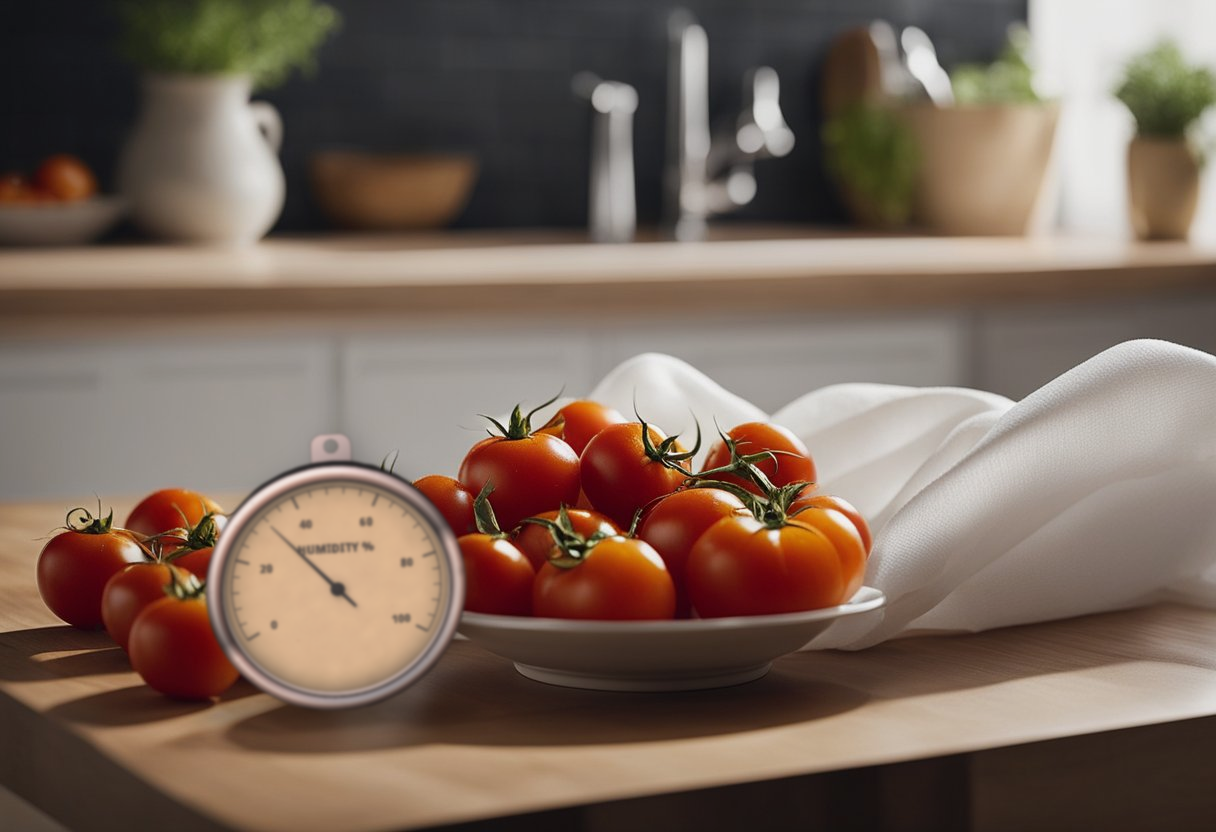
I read 32 %
